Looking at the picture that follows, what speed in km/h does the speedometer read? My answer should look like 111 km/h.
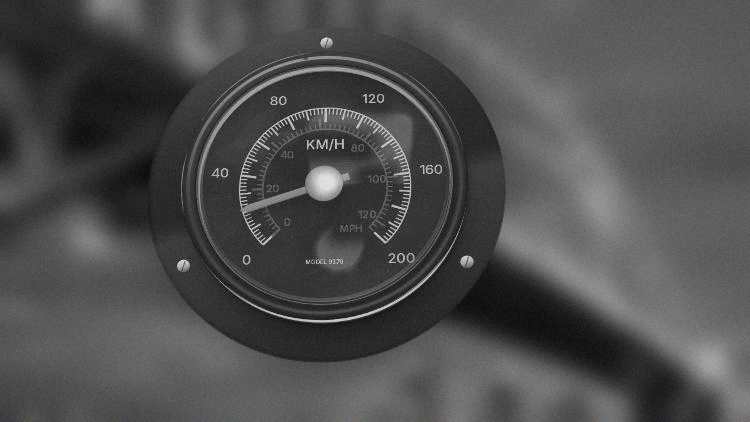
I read 20 km/h
